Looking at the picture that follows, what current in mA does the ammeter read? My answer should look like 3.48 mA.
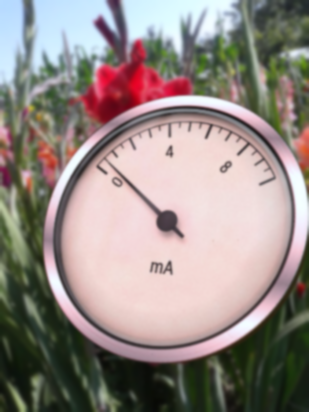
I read 0.5 mA
